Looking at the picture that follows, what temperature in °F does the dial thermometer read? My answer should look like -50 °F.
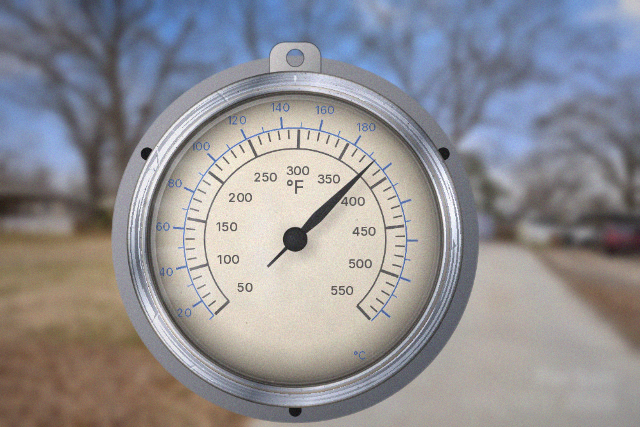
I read 380 °F
